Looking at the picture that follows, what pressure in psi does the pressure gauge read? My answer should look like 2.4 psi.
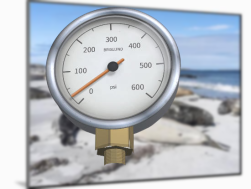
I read 25 psi
